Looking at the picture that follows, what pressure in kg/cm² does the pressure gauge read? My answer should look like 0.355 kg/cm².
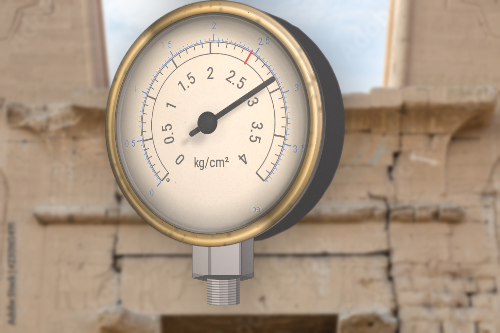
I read 2.9 kg/cm²
